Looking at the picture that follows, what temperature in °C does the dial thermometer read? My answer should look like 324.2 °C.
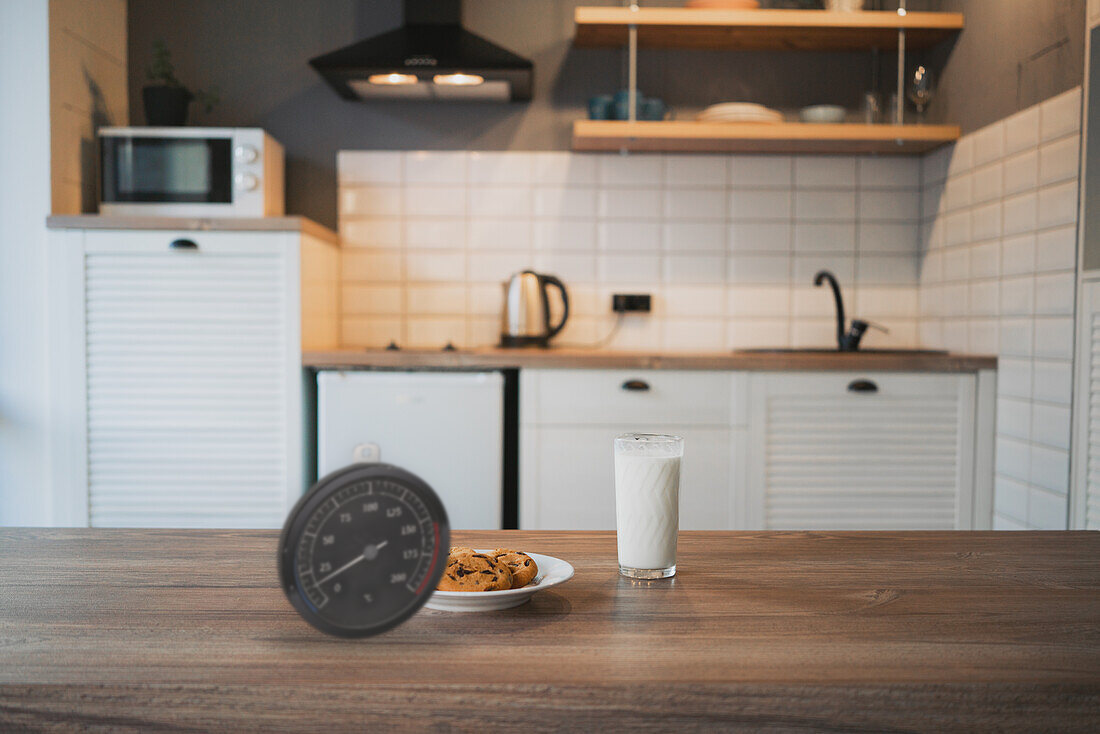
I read 15 °C
